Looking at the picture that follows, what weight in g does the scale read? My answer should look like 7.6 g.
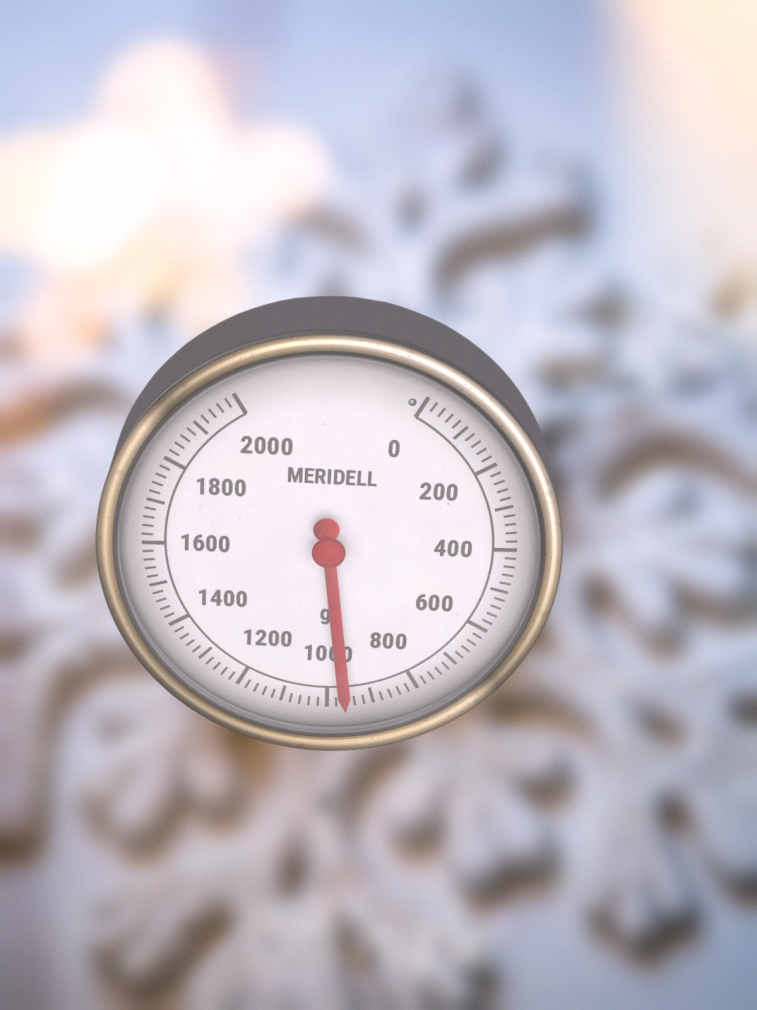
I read 960 g
